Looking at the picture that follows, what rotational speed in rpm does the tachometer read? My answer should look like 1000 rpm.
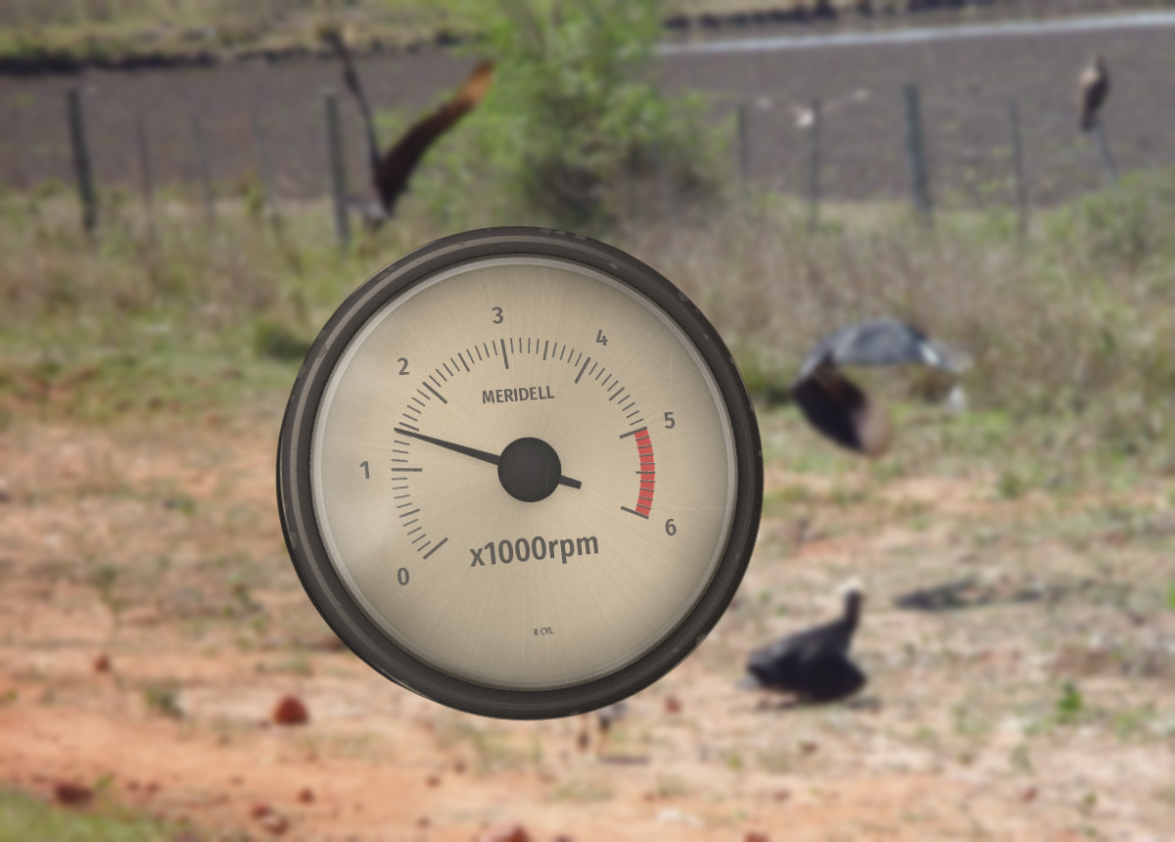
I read 1400 rpm
